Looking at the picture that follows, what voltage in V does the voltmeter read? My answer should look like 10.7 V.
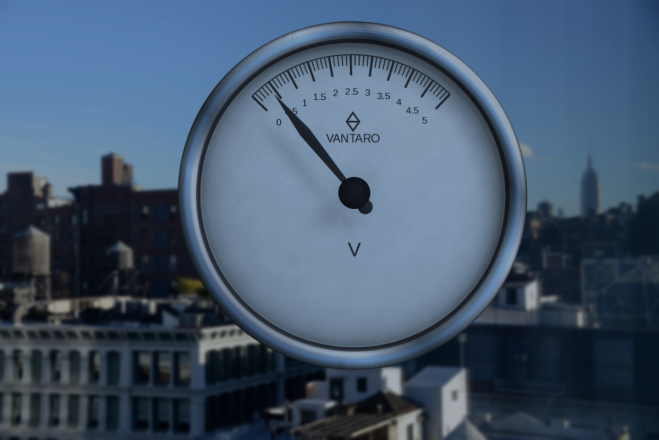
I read 0.4 V
